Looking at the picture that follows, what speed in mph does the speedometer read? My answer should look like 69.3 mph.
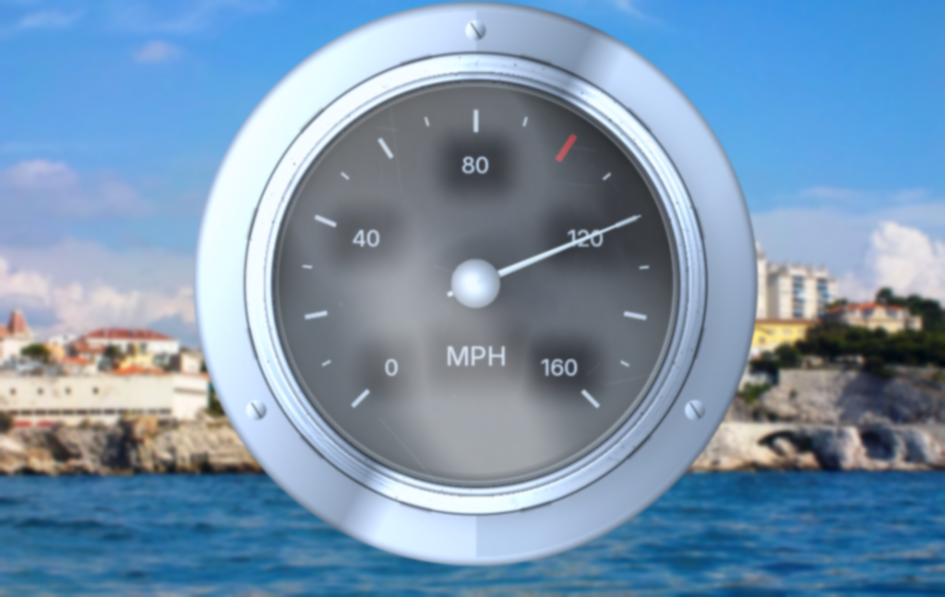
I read 120 mph
